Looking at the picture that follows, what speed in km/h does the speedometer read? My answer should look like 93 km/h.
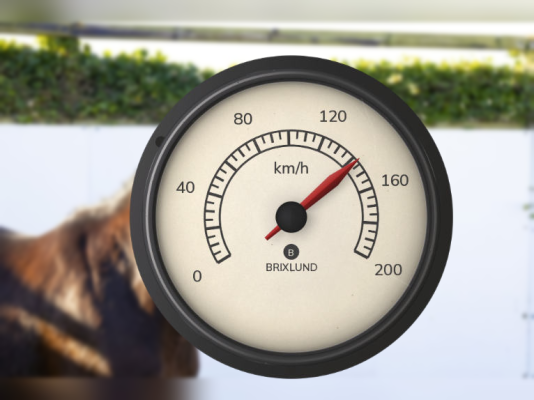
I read 142.5 km/h
